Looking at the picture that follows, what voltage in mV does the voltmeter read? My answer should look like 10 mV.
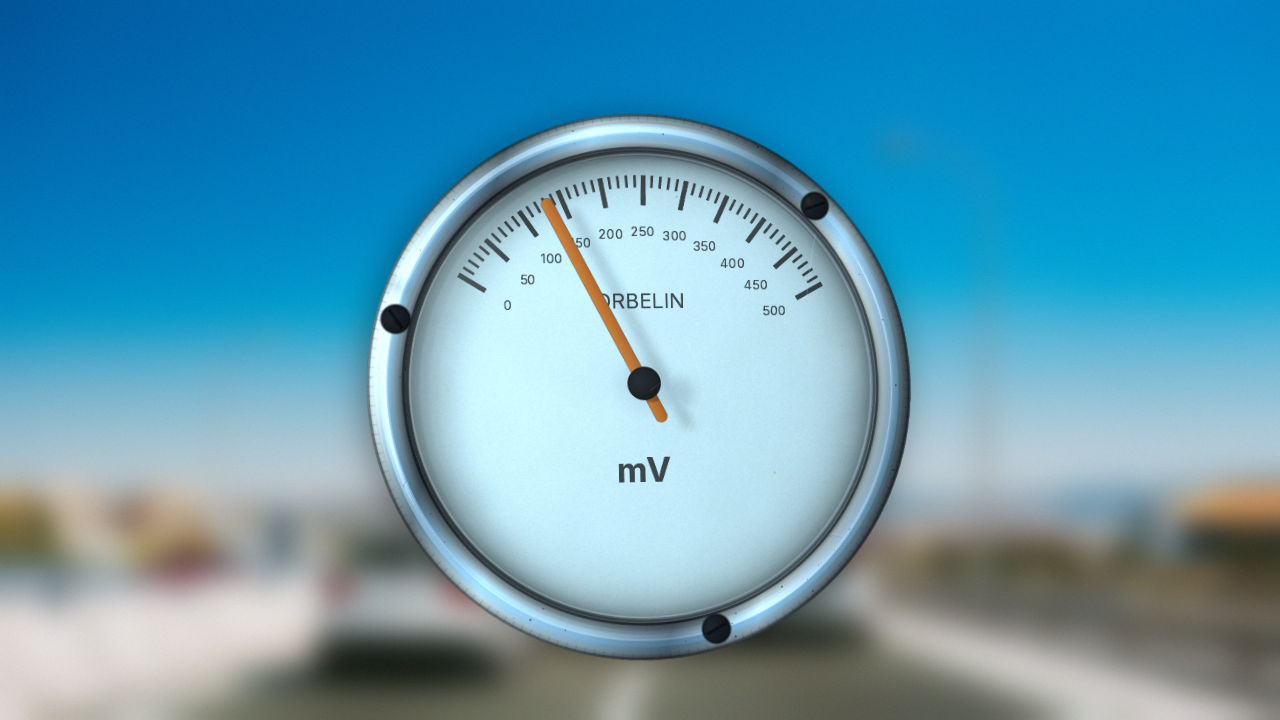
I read 130 mV
